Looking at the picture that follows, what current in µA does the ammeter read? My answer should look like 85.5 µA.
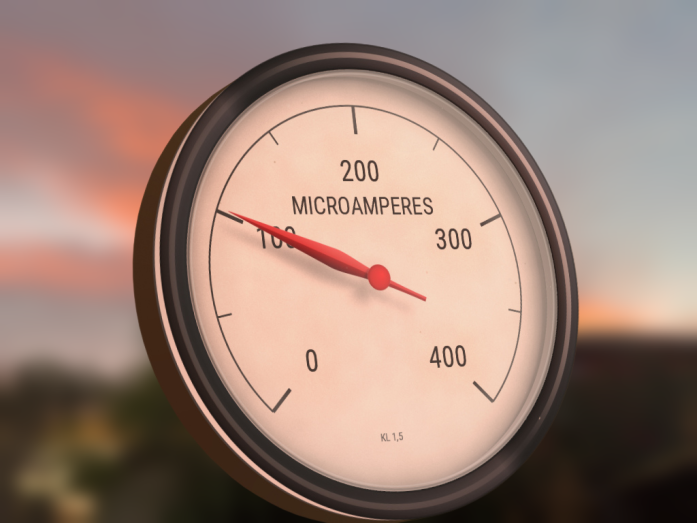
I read 100 µA
